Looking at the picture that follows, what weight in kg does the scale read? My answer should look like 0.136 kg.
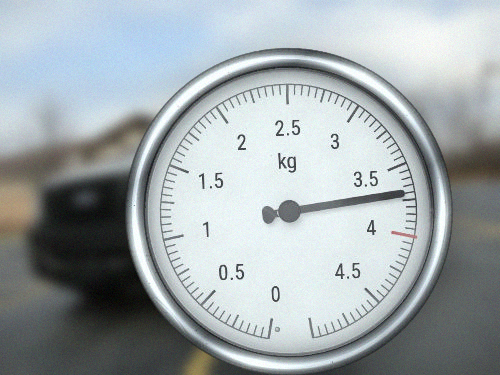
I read 3.7 kg
